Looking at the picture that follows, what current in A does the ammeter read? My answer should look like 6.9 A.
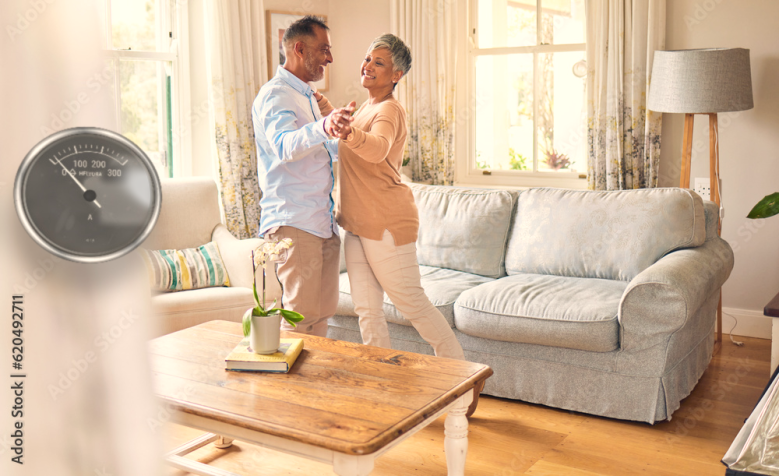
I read 20 A
